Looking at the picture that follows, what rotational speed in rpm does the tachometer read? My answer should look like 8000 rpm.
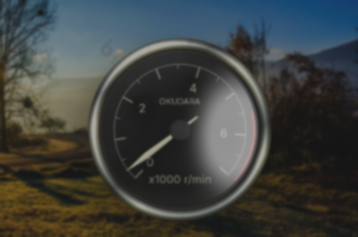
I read 250 rpm
